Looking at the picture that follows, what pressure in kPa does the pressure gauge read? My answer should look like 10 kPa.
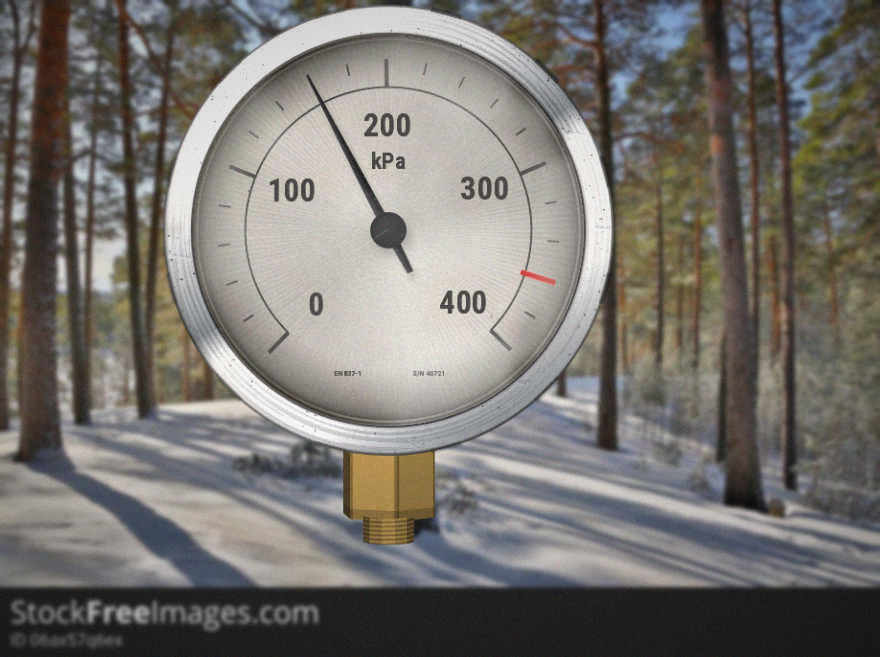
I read 160 kPa
